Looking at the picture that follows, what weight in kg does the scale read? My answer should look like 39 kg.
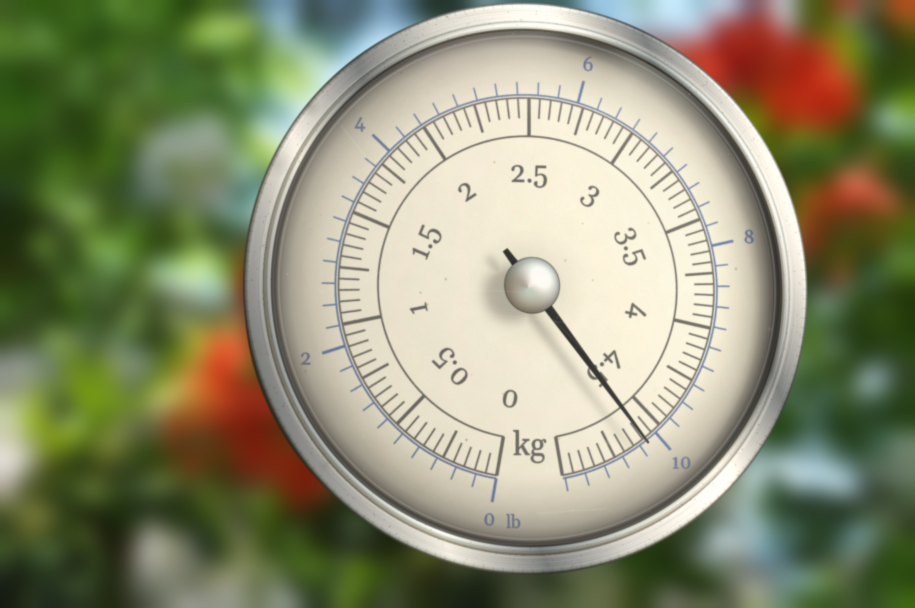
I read 4.6 kg
